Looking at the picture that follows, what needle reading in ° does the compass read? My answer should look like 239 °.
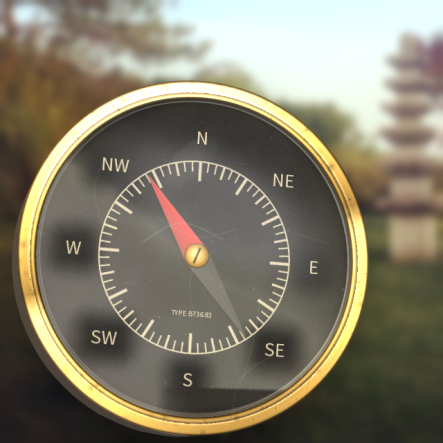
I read 325 °
